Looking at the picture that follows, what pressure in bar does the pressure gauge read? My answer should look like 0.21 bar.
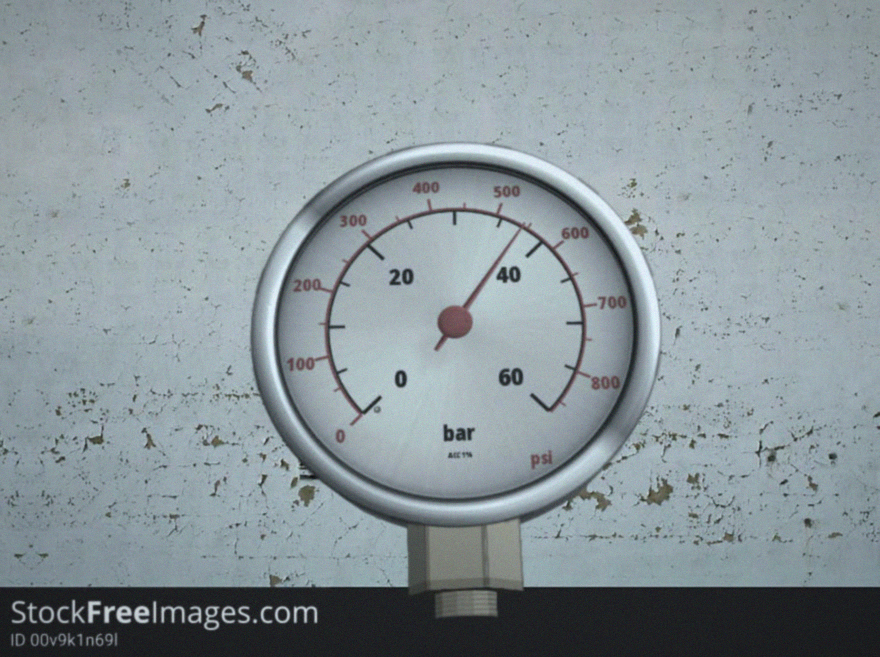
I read 37.5 bar
